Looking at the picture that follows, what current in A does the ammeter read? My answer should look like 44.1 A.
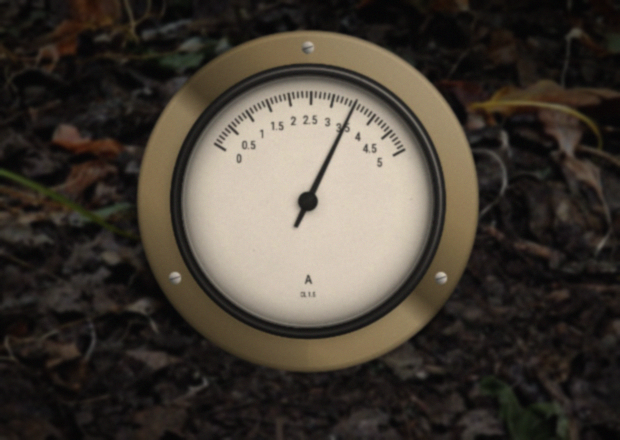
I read 3.5 A
